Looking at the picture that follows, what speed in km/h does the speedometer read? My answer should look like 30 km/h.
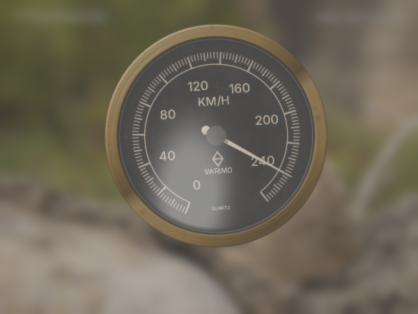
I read 240 km/h
